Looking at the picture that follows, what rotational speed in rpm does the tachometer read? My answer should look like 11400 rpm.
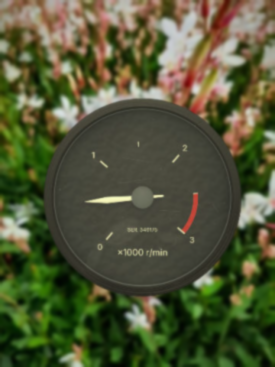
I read 500 rpm
